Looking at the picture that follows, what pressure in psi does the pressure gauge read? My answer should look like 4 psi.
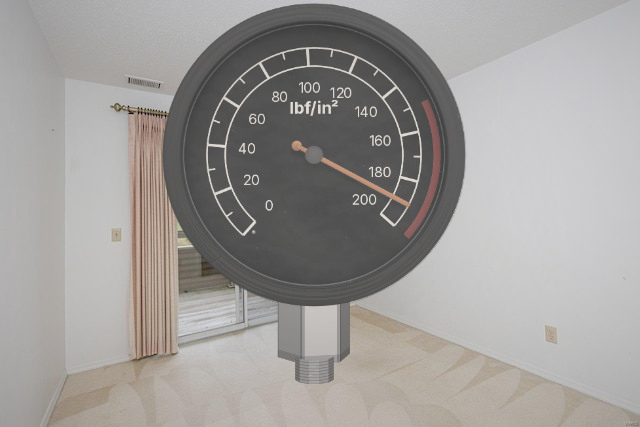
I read 190 psi
